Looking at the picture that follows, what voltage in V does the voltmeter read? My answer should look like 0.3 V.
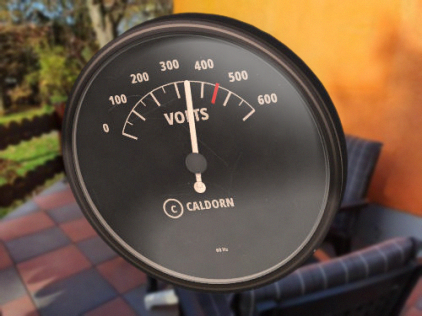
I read 350 V
